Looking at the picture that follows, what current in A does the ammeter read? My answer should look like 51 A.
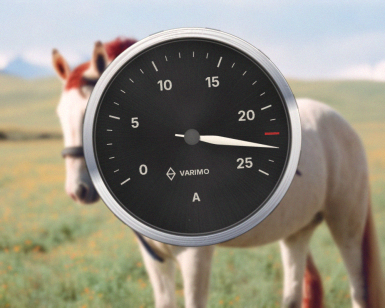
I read 23 A
